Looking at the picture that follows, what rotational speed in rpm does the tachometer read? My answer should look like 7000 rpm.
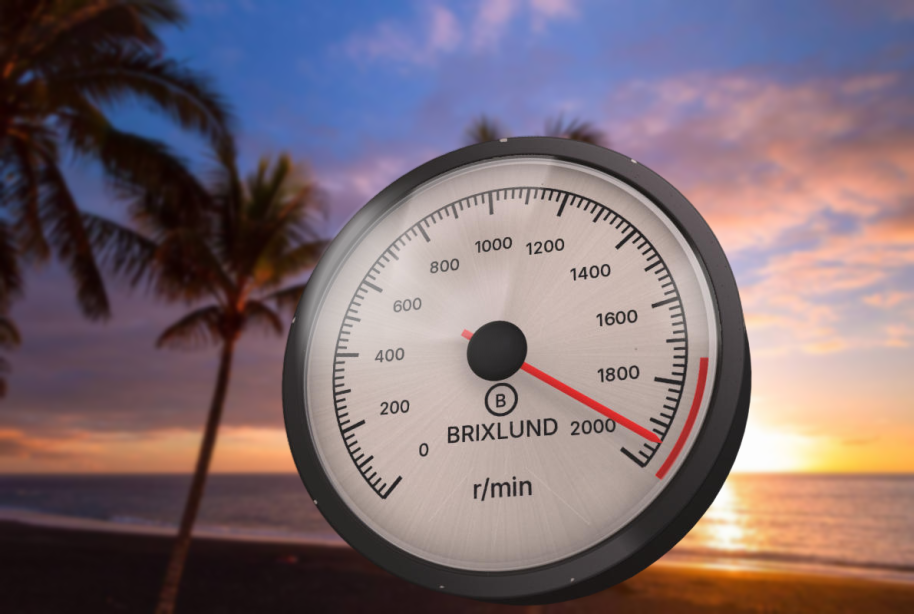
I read 1940 rpm
